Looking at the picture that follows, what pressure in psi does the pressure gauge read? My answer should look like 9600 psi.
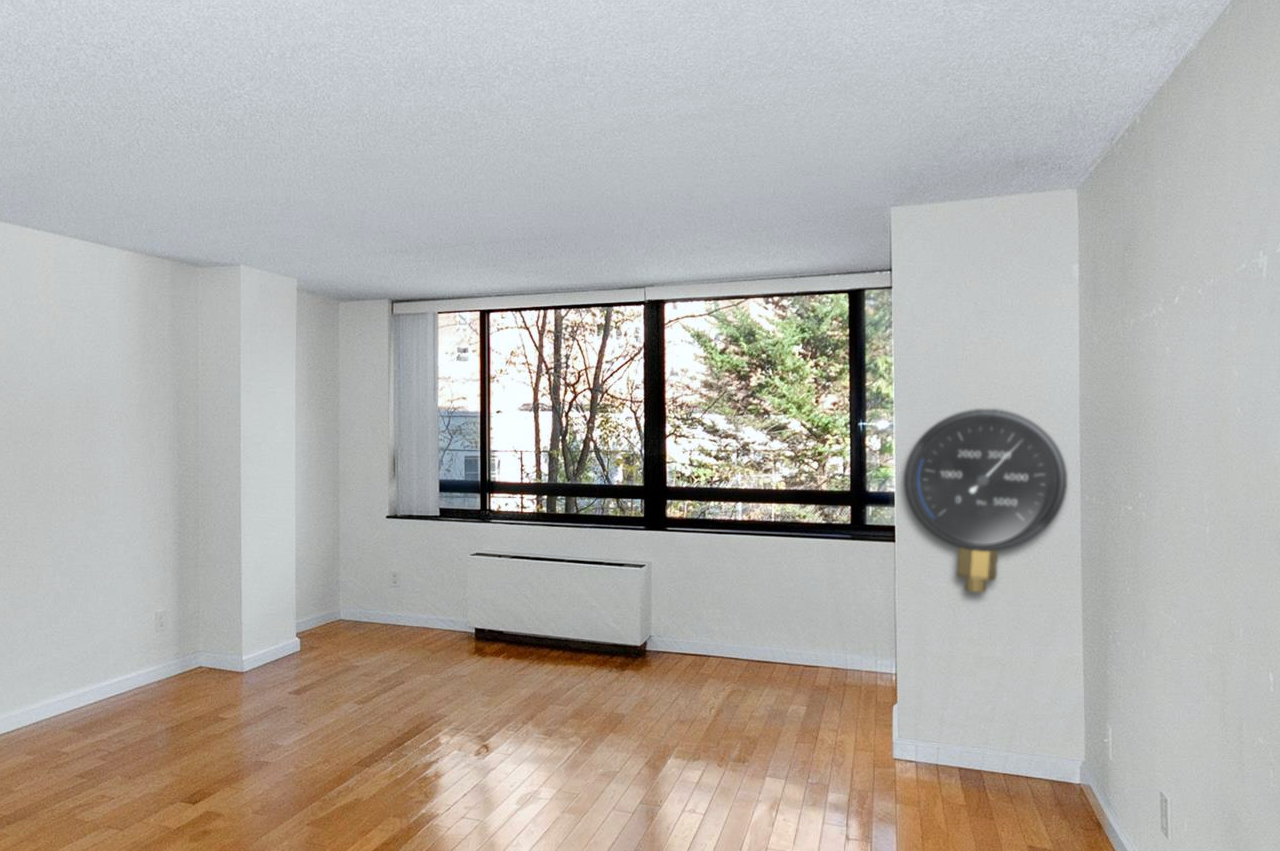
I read 3200 psi
